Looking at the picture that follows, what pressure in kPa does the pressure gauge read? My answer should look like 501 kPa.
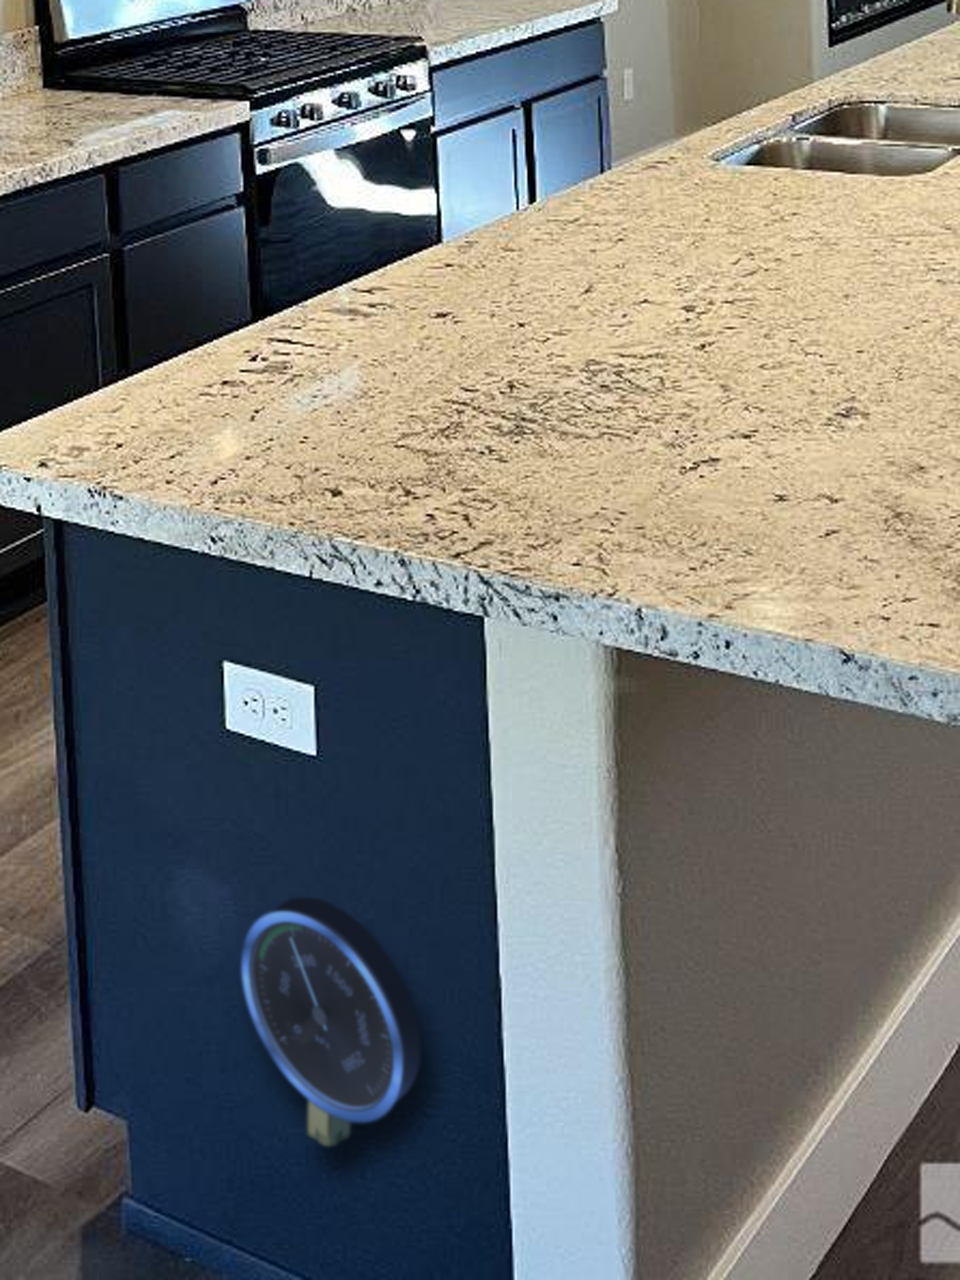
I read 1000 kPa
